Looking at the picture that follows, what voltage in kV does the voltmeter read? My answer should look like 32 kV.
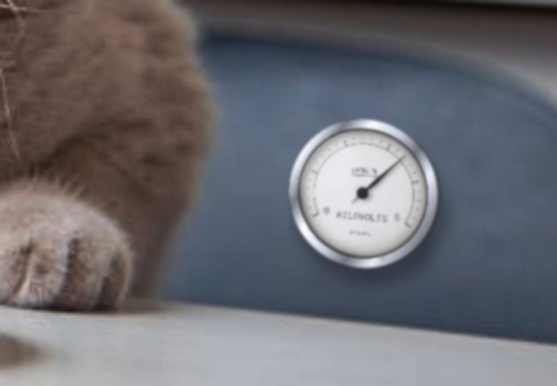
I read 3.4 kV
